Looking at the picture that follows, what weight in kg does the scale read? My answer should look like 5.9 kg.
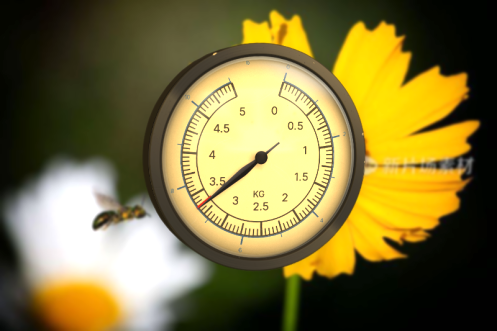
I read 3.35 kg
